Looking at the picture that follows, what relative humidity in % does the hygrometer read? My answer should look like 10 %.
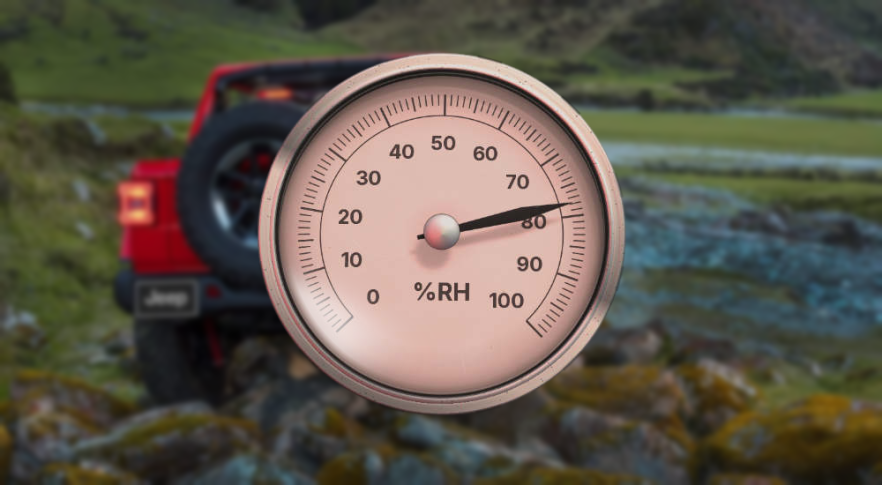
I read 78 %
